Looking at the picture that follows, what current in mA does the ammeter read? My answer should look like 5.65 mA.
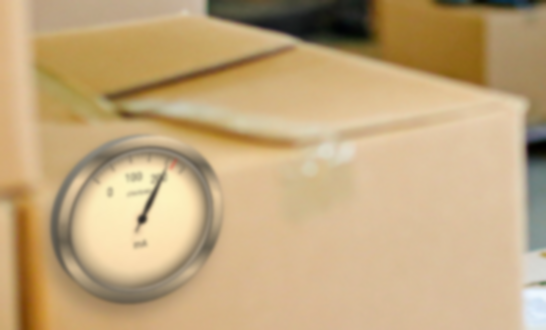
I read 200 mA
